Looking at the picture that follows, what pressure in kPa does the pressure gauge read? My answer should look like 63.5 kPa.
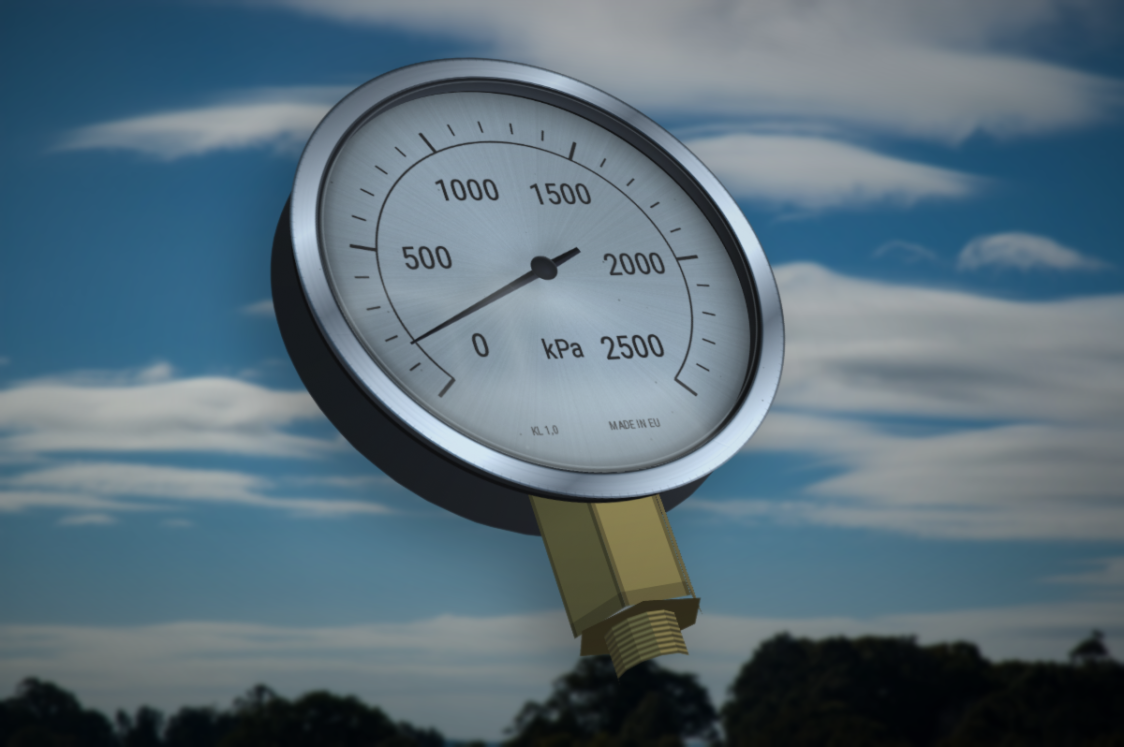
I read 150 kPa
